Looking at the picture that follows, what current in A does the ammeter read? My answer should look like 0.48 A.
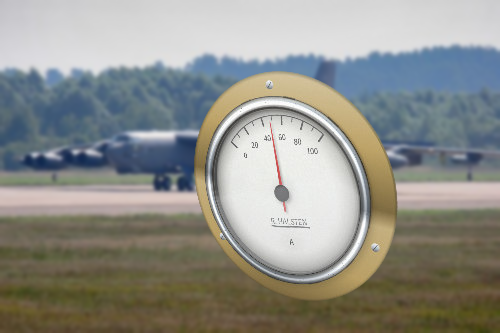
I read 50 A
